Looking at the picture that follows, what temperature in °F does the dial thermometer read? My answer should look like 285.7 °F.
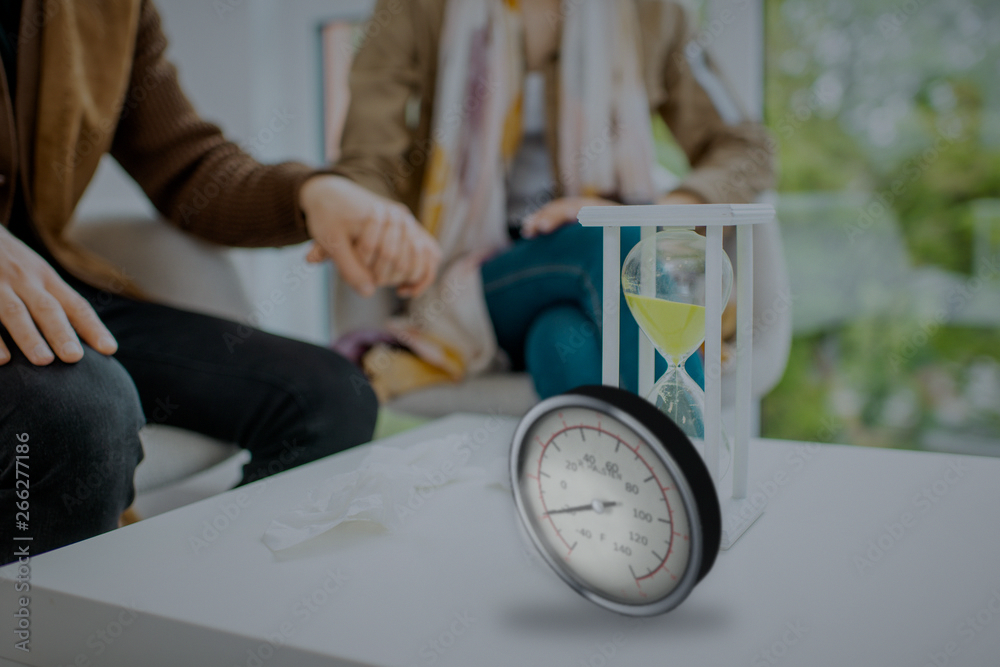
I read -20 °F
